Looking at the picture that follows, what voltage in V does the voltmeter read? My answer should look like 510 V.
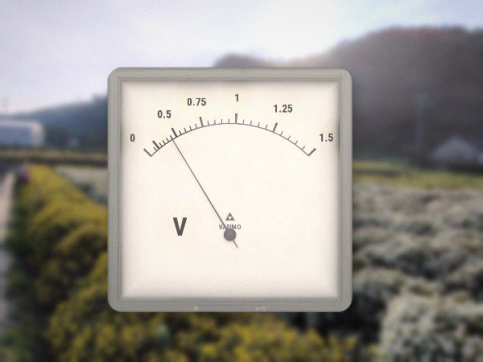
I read 0.45 V
